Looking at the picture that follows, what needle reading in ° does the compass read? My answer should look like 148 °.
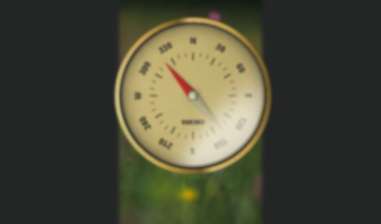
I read 320 °
